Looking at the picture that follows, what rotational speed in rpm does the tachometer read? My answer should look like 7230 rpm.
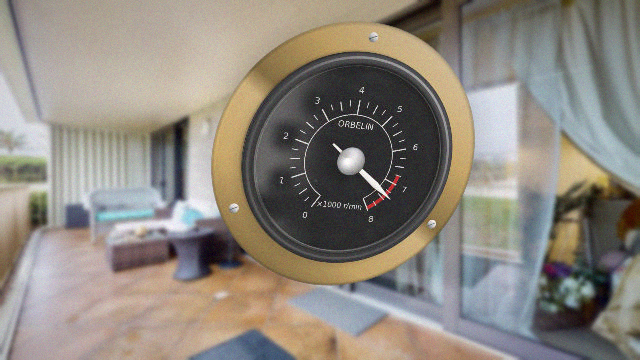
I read 7375 rpm
